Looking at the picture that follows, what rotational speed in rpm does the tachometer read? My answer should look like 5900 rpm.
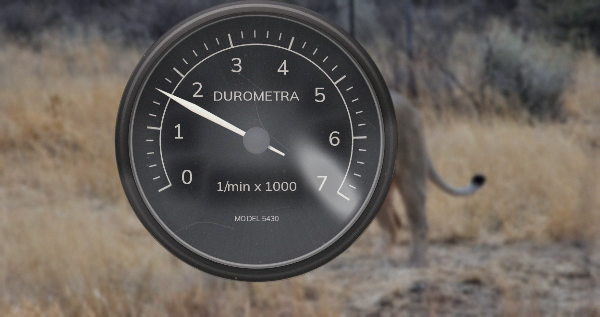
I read 1600 rpm
